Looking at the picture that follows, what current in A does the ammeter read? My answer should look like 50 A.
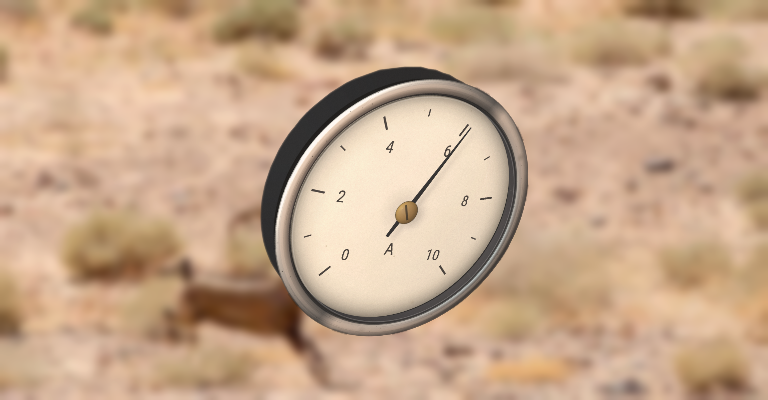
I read 6 A
